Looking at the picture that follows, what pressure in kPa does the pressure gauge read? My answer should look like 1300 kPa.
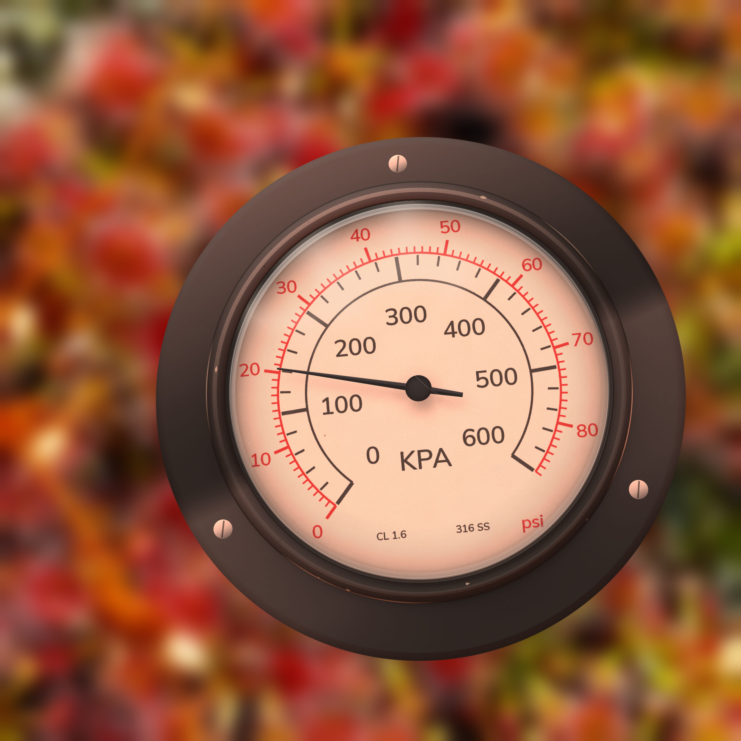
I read 140 kPa
